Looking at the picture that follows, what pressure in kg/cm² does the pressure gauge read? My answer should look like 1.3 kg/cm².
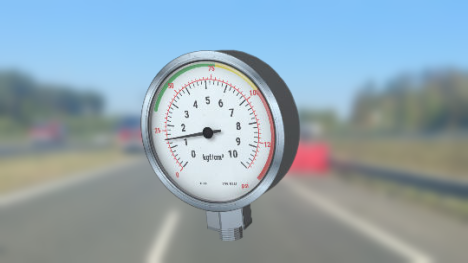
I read 1.4 kg/cm²
